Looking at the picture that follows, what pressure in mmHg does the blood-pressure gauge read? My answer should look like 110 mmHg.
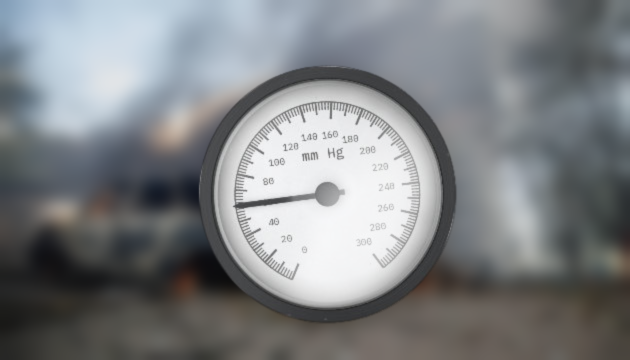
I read 60 mmHg
